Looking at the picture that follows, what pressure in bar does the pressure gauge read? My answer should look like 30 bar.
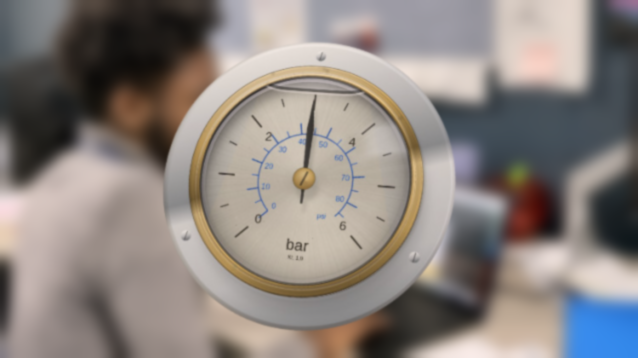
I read 3 bar
